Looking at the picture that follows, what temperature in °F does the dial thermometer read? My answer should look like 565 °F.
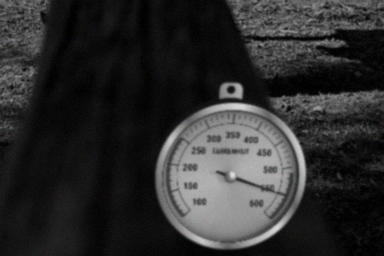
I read 550 °F
